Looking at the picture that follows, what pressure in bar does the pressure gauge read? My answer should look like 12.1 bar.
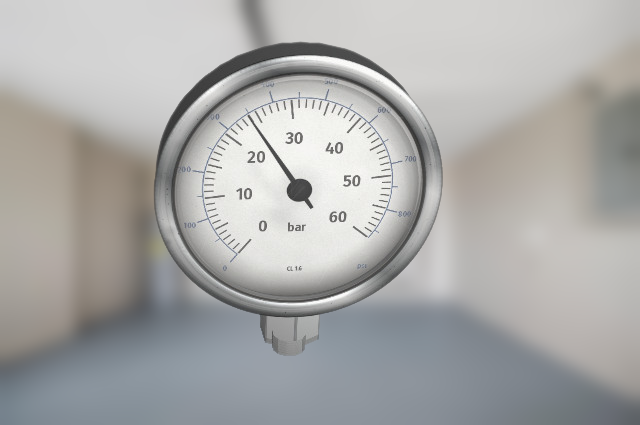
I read 24 bar
